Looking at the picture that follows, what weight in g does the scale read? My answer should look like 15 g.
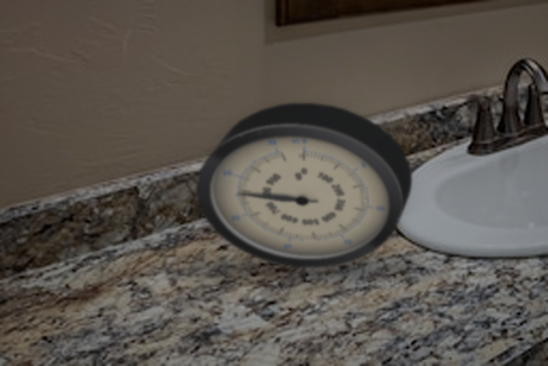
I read 800 g
